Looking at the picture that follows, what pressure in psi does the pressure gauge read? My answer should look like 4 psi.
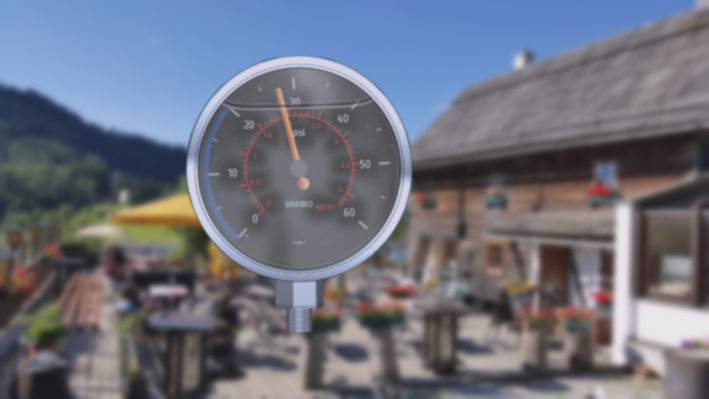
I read 27.5 psi
